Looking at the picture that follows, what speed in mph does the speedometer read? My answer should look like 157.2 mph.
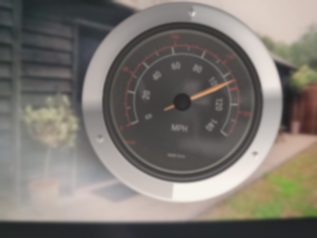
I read 105 mph
